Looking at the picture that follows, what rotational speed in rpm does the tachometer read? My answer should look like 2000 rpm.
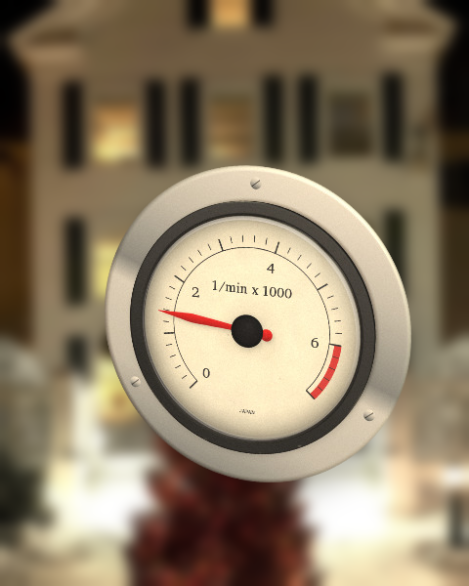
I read 1400 rpm
